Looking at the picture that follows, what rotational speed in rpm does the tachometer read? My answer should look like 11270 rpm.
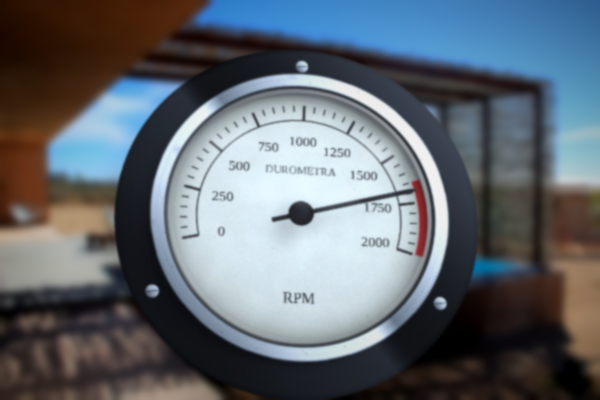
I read 1700 rpm
